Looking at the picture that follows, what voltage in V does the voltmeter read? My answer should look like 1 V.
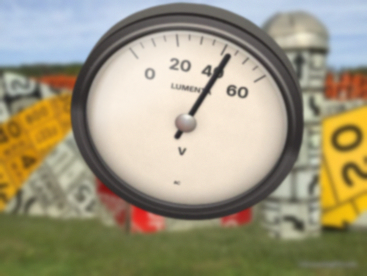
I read 42.5 V
